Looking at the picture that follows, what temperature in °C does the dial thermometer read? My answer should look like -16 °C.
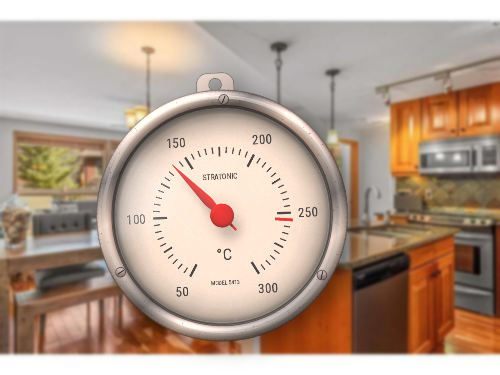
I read 140 °C
